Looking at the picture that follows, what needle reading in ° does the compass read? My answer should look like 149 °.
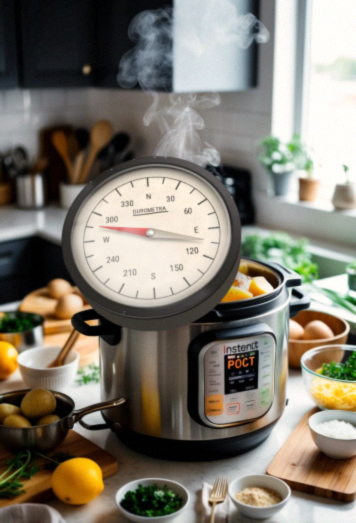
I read 285 °
